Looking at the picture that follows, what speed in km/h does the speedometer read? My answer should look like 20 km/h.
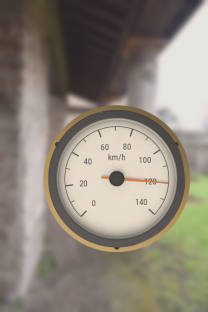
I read 120 km/h
